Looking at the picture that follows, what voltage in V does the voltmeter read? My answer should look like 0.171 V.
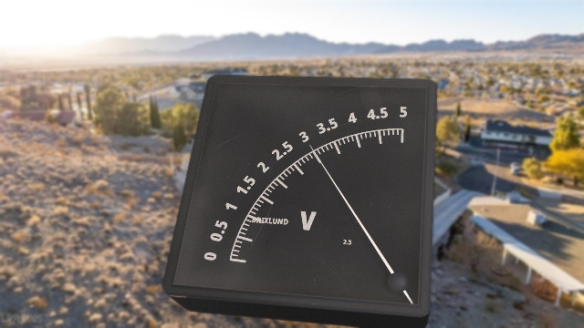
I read 3 V
